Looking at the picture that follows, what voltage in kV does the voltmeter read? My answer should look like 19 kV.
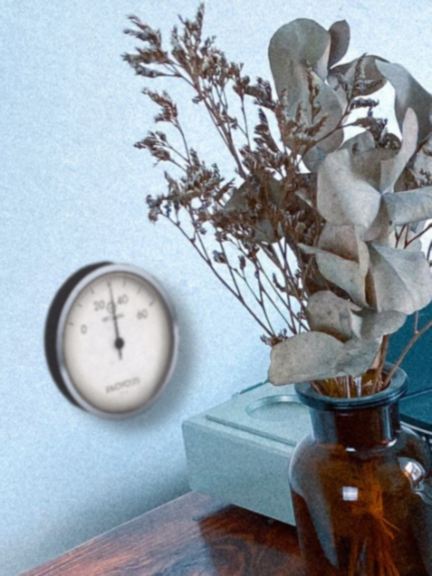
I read 30 kV
